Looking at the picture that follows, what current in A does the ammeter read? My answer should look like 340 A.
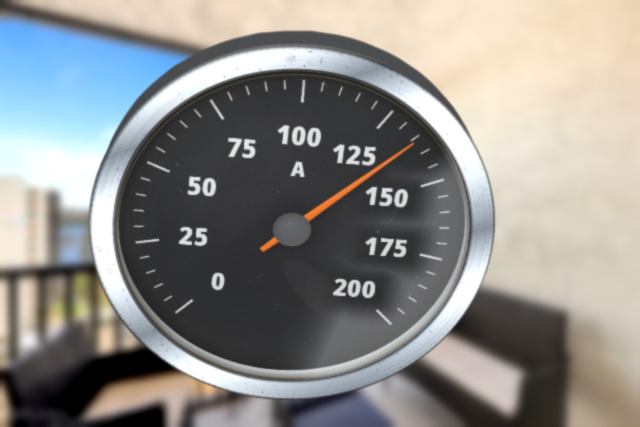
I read 135 A
